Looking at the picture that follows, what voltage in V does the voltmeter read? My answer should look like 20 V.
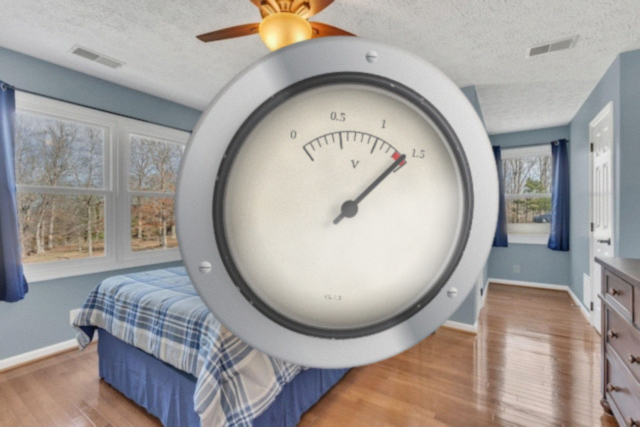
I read 1.4 V
